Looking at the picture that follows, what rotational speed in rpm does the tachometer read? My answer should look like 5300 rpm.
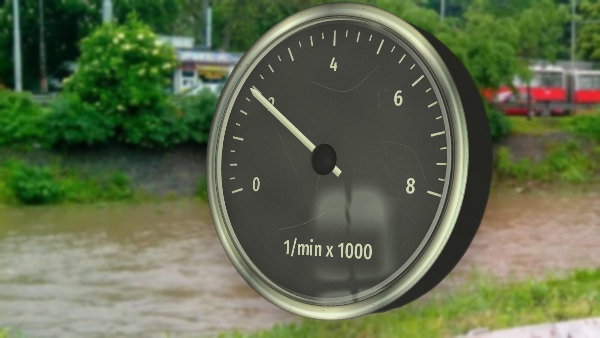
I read 2000 rpm
